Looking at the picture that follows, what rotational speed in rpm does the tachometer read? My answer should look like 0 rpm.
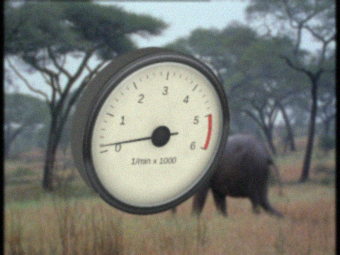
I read 200 rpm
